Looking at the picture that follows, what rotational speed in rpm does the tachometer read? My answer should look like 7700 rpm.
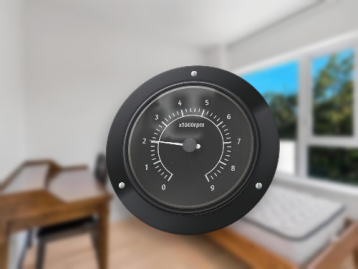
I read 2000 rpm
